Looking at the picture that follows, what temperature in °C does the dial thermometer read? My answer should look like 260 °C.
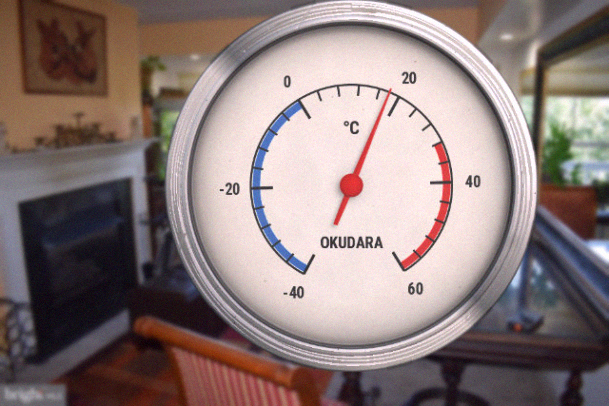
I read 18 °C
